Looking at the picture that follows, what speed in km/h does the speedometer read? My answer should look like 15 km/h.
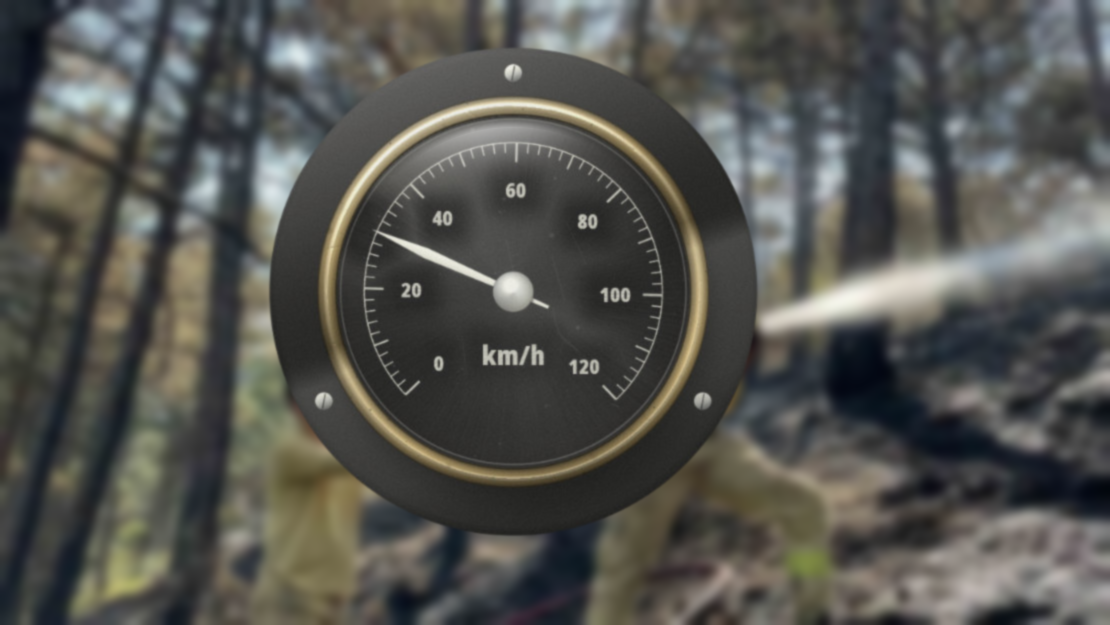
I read 30 km/h
